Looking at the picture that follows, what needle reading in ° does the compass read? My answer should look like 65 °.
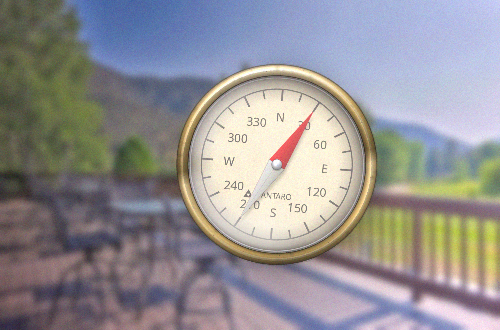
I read 30 °
